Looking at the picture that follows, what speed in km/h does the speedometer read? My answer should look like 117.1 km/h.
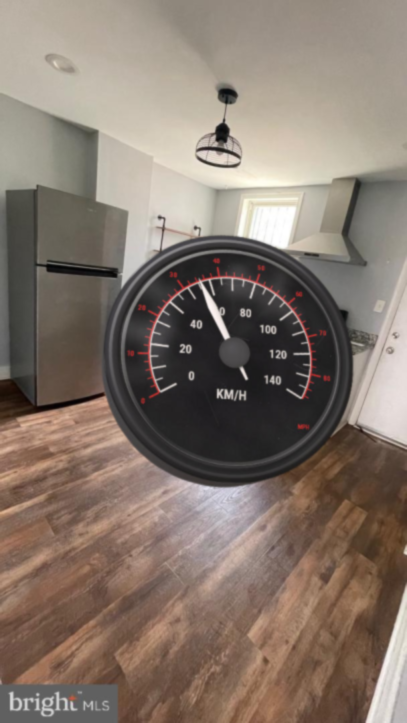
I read 55 km/h
